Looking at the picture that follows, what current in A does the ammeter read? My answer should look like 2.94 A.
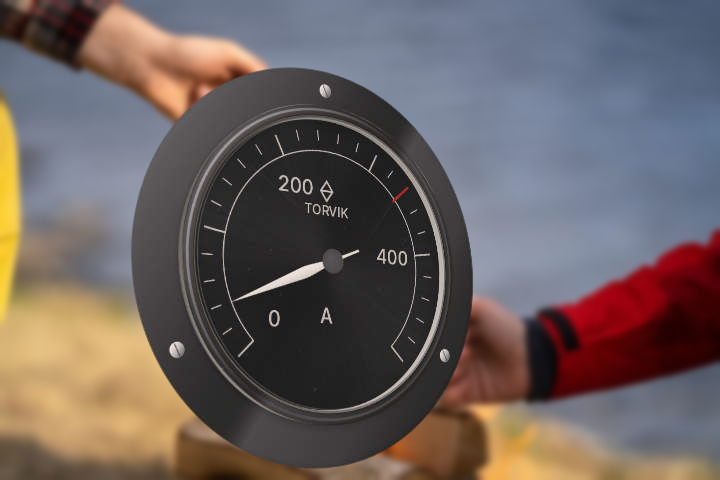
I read 40 A
